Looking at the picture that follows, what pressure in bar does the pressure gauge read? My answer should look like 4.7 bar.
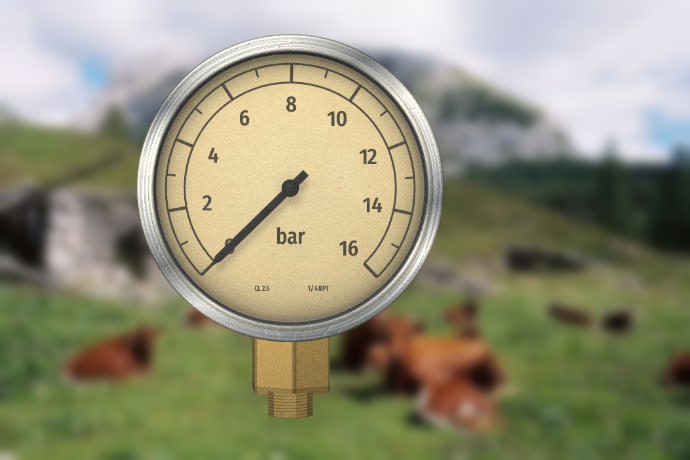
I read 0 bar
